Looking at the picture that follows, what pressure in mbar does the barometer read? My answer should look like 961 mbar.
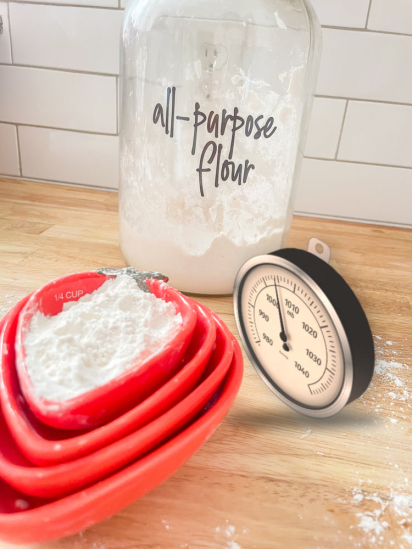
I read 1005 mbar
